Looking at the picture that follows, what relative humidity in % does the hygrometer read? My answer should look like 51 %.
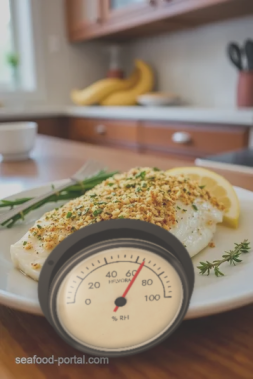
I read 64 %
